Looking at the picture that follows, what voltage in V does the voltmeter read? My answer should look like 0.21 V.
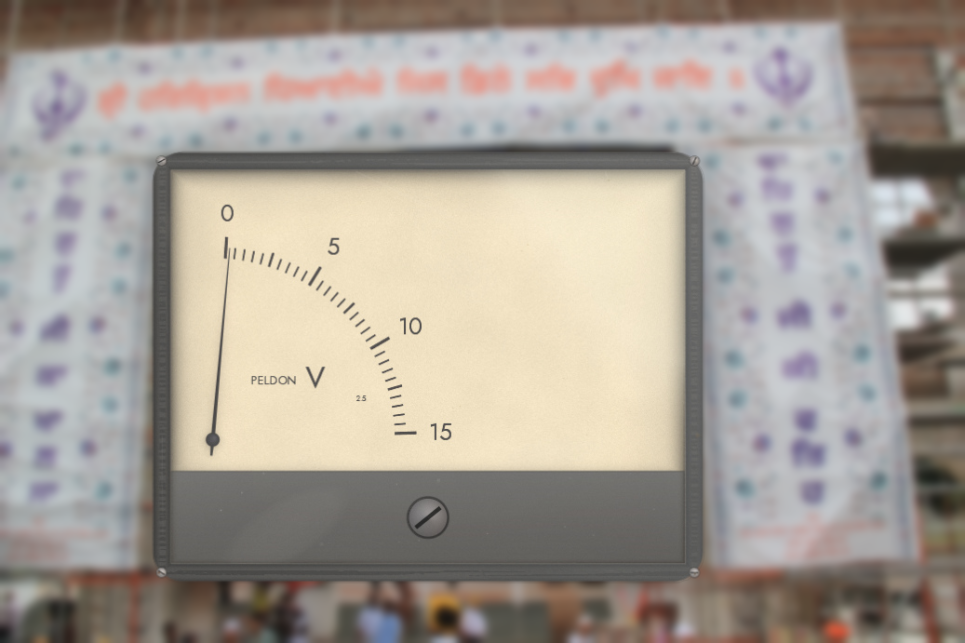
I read 0.25 V
